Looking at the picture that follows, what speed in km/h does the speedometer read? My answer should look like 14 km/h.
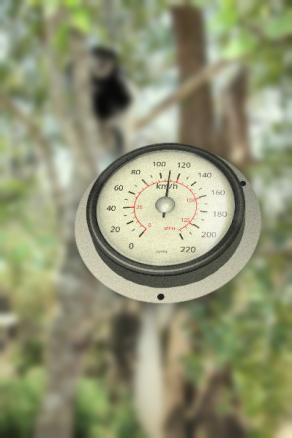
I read 110 km/h
